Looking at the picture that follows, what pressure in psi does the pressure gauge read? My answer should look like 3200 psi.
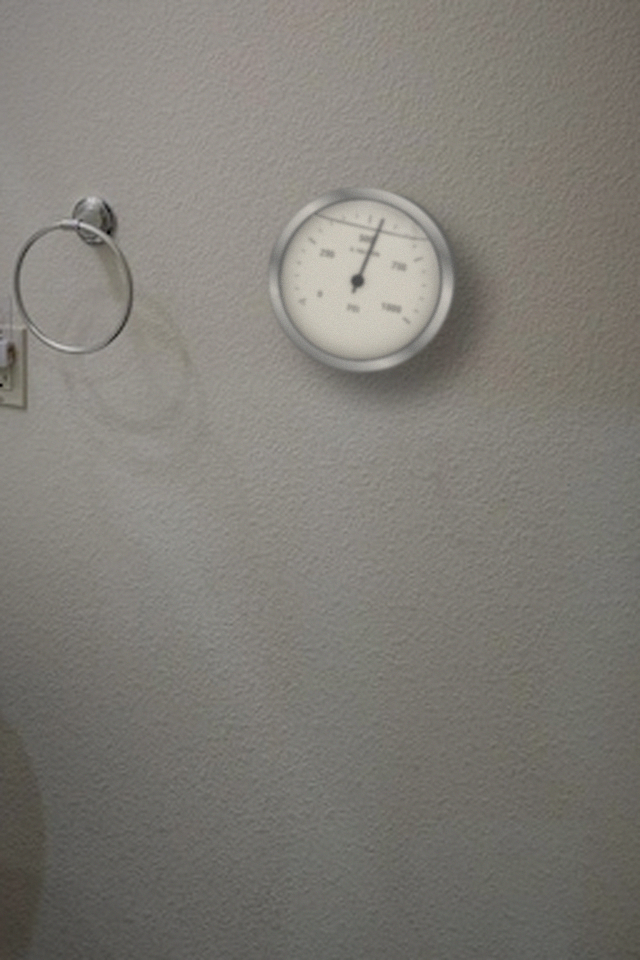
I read 550 psi
